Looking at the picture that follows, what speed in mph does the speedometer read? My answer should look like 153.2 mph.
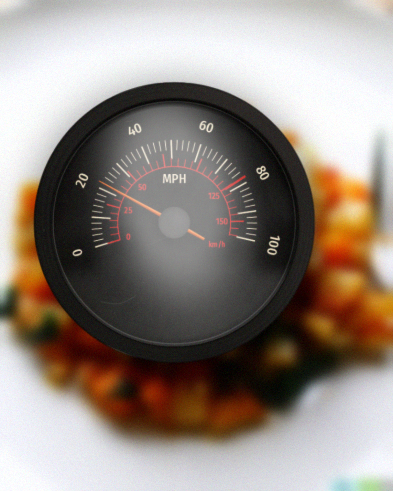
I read 22 mph
